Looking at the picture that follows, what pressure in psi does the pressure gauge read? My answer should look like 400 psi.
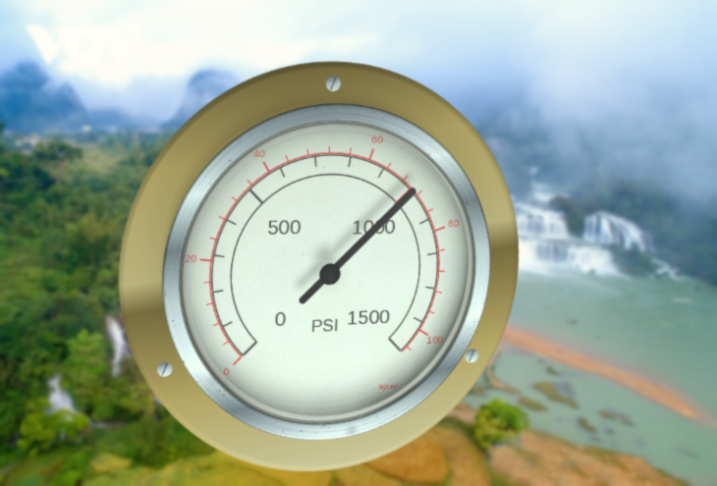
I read 1000 psi
